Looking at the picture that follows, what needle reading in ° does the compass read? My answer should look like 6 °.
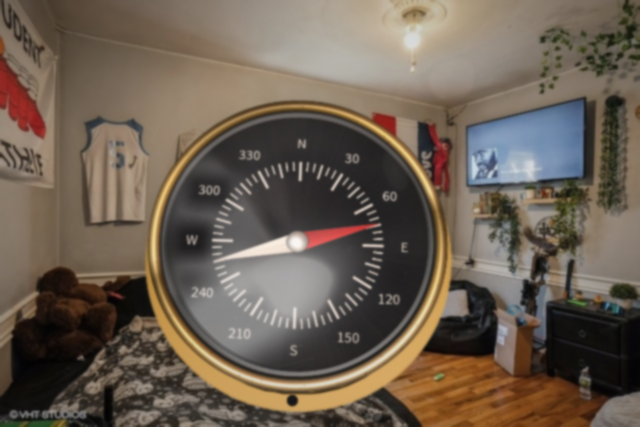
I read 75 °
